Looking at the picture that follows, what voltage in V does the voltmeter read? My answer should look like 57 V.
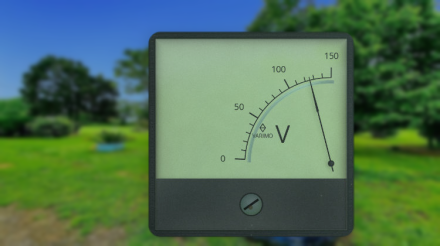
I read 125 V
